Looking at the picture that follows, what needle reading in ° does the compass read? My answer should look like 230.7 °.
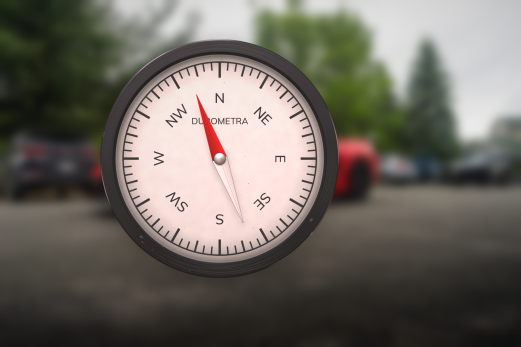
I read 340 °
